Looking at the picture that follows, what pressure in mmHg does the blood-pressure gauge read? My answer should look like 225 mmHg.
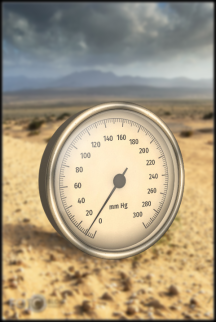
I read 10 mmHg
